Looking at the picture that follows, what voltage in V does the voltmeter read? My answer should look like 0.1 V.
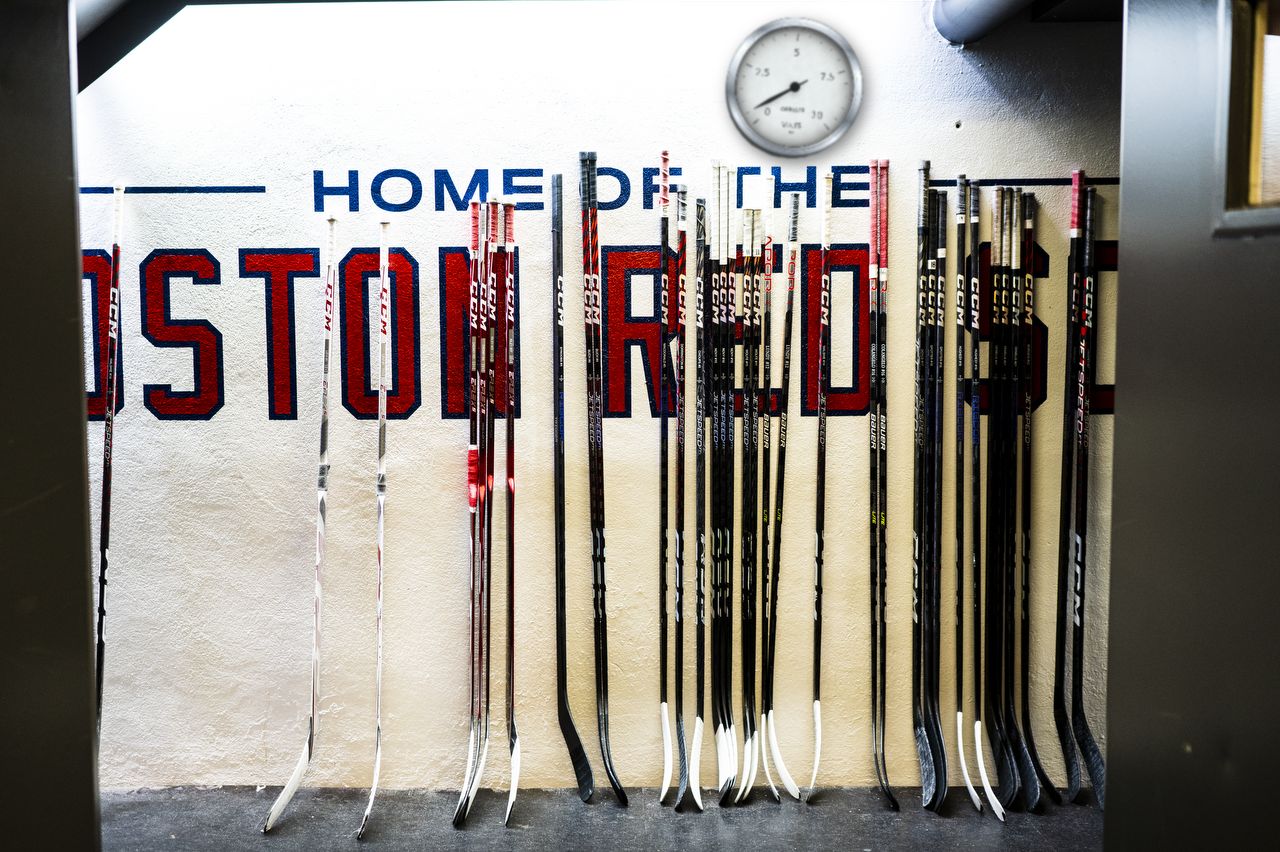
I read 0.5 V
